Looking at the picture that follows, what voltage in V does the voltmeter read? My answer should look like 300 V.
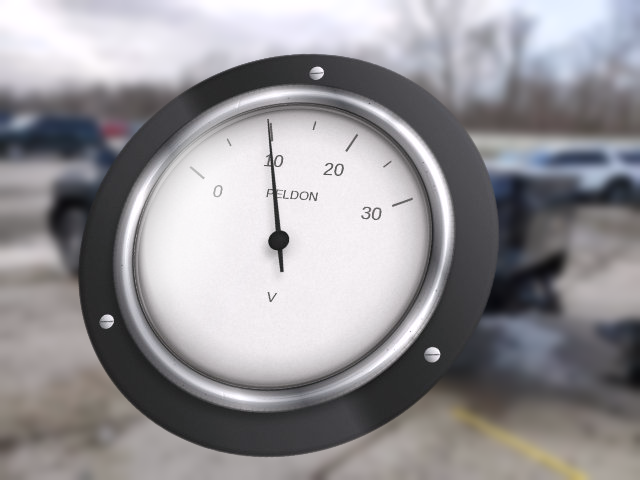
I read 10 V
